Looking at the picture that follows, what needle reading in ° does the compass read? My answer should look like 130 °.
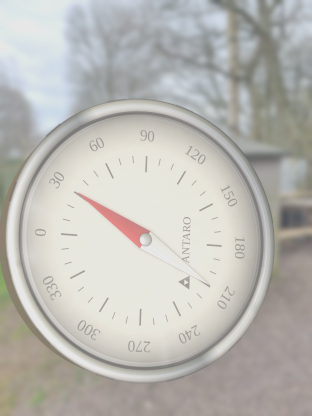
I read 30 °
